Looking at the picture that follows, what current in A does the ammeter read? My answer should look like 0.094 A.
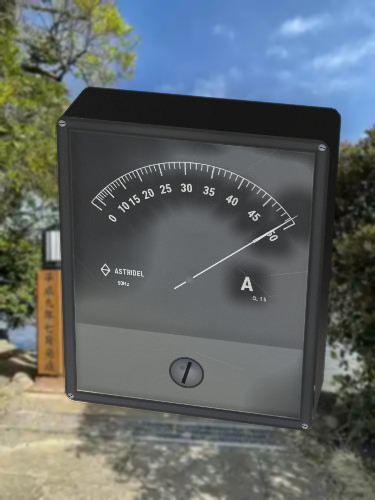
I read 49 A
